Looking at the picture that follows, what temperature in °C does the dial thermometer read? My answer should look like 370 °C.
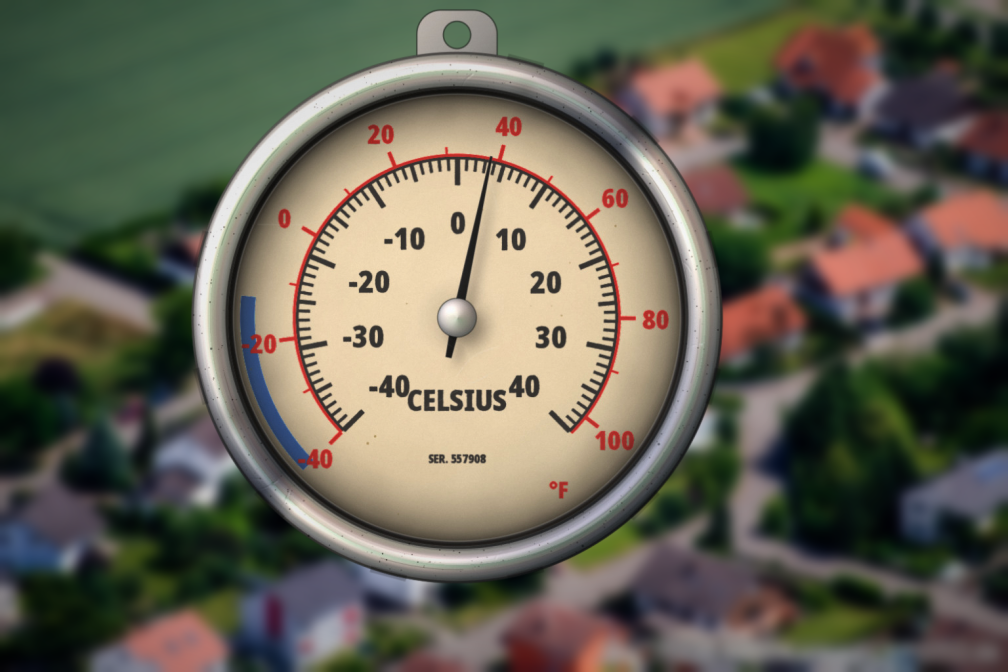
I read 3.5 °C
